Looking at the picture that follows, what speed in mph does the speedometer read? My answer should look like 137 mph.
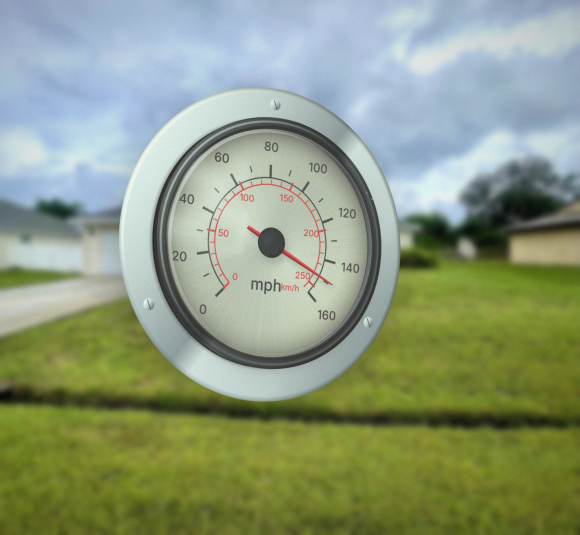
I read 150 mph
